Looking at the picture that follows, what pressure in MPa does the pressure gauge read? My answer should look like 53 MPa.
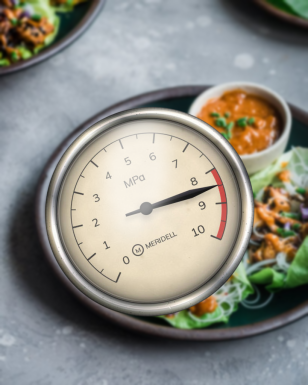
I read 8.5 MPa
